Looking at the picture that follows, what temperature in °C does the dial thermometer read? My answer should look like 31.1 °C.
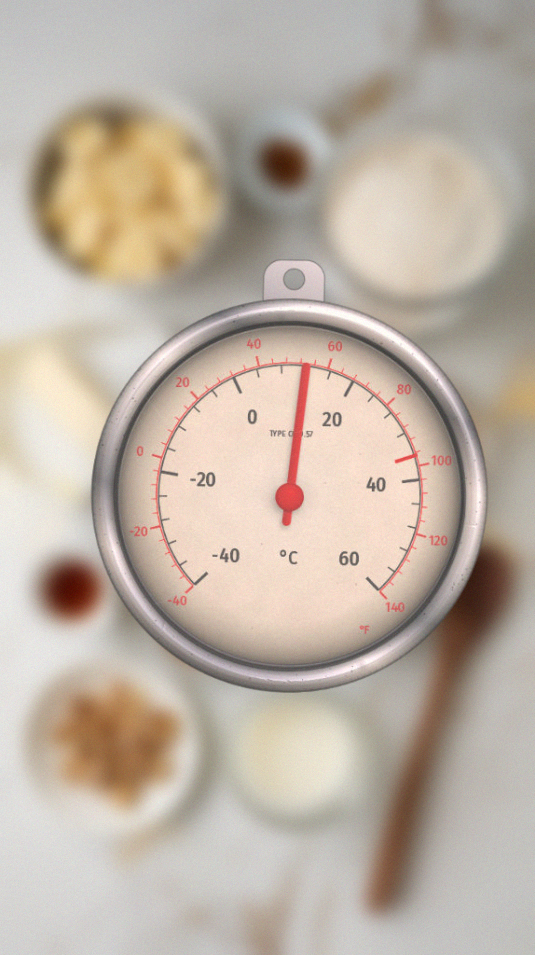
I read 12 °C
